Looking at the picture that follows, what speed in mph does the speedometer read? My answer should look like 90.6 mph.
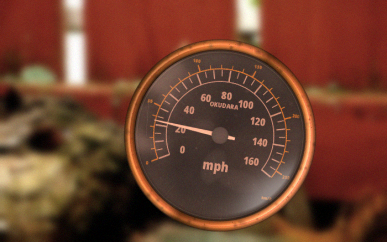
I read 22.5 mph
